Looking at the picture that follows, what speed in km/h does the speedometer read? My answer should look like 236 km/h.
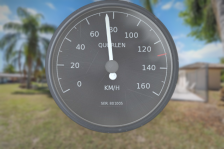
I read 75 km/h
